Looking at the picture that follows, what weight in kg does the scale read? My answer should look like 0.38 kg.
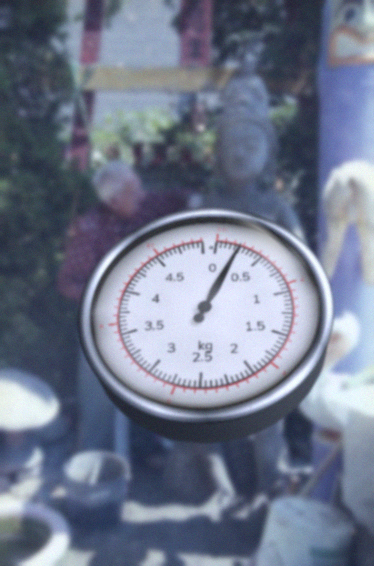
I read 0.25 kg
